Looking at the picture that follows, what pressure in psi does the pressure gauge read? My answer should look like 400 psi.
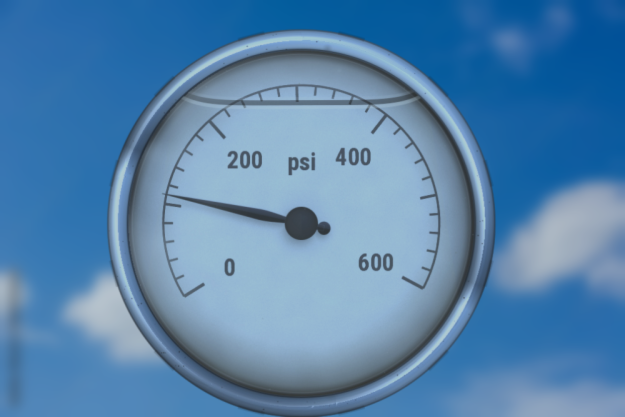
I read 110 psi
